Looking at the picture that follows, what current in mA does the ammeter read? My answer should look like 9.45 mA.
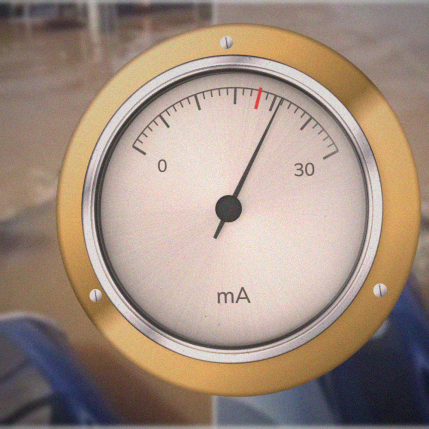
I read 21 mA
